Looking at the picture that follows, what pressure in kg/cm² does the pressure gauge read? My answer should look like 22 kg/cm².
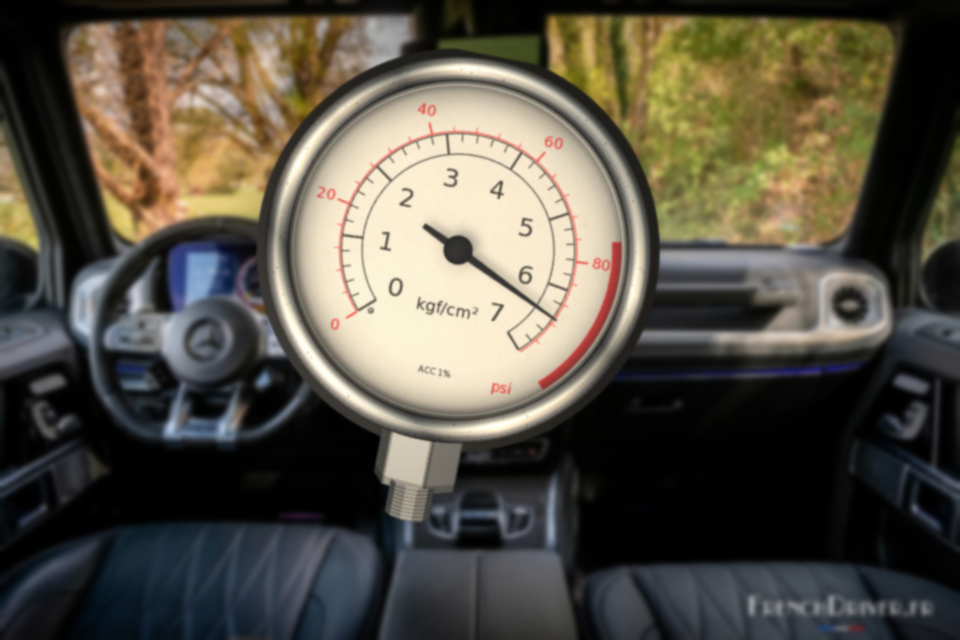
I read 6.4 kg/cm²
